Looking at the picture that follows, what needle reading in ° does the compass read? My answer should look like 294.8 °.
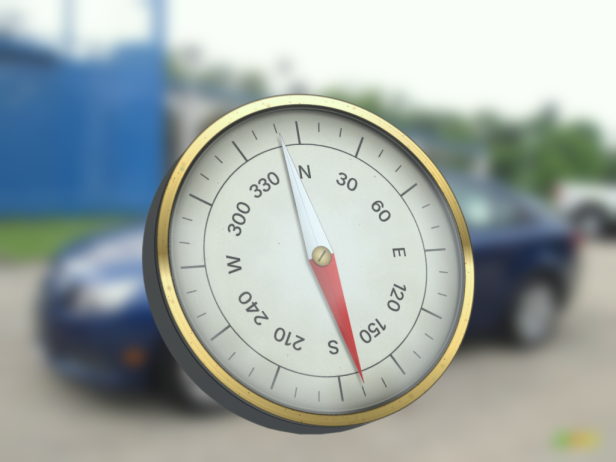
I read 170 °
